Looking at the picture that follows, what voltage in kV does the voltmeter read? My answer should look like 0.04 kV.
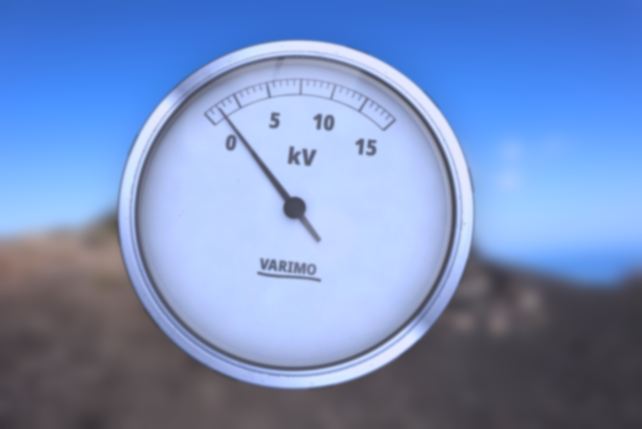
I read 1 kV
